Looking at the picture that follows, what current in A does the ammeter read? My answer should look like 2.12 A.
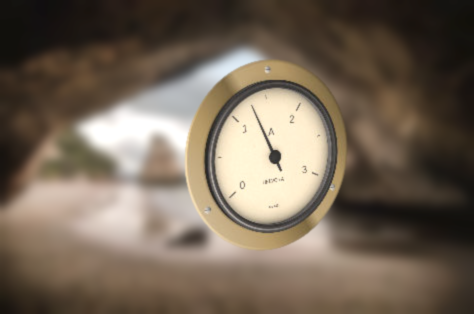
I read 1.25 A
